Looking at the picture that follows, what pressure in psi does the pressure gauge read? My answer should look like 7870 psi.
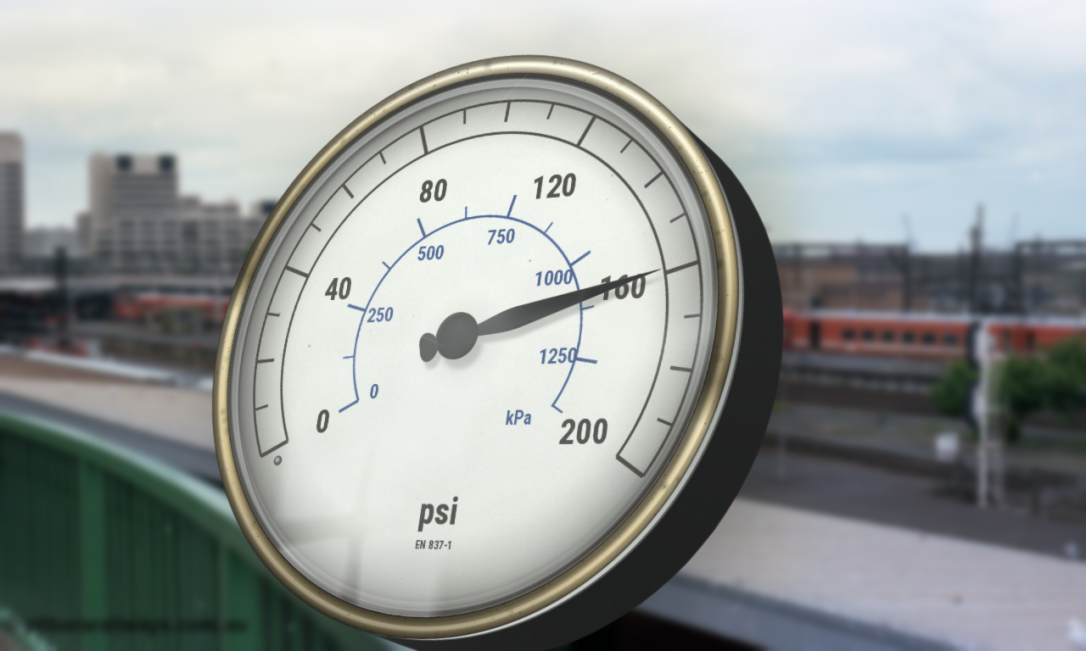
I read 160 psi
